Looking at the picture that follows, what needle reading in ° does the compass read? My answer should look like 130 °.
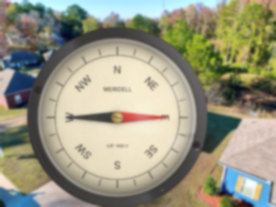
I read 90 °
